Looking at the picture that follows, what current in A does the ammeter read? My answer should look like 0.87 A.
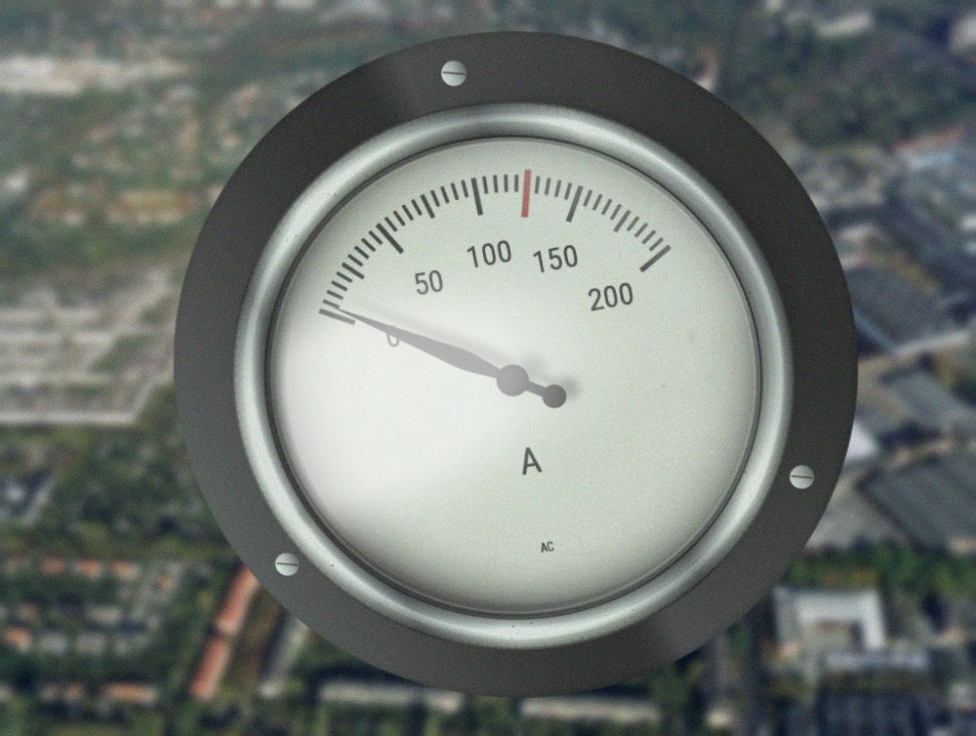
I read 5 A
